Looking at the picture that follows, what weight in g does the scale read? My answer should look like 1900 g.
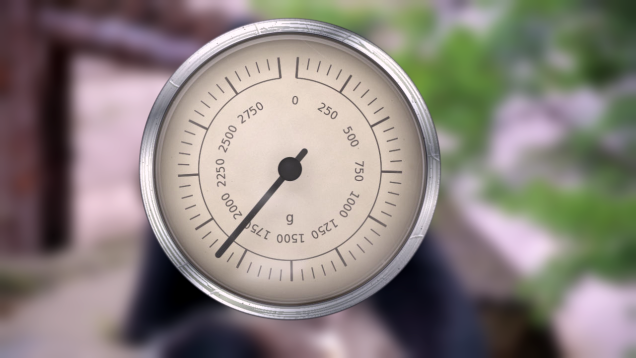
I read 1850 g
